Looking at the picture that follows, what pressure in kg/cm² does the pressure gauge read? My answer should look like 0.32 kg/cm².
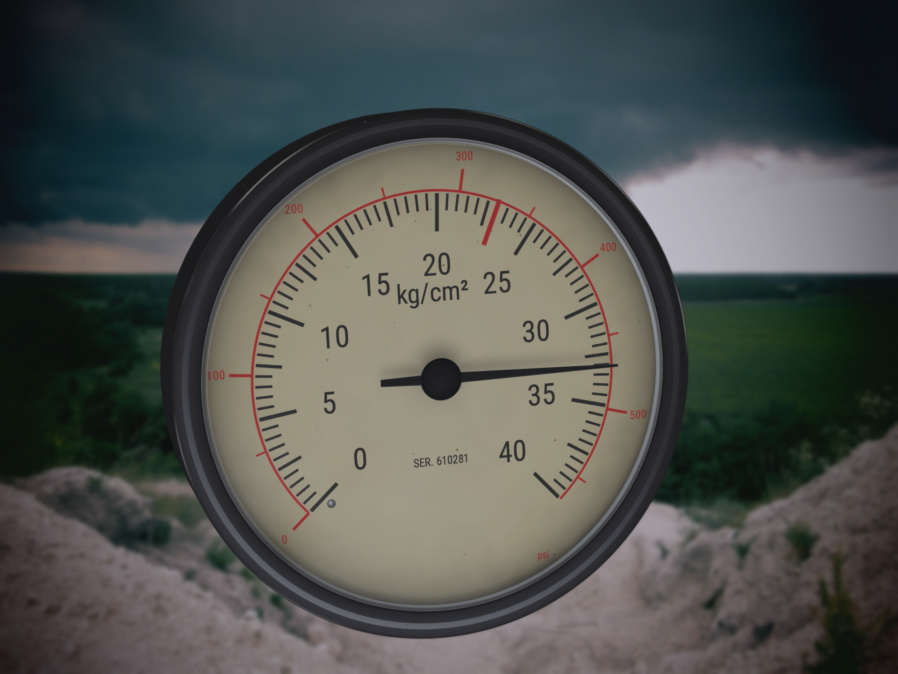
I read 33 kg/cm²
